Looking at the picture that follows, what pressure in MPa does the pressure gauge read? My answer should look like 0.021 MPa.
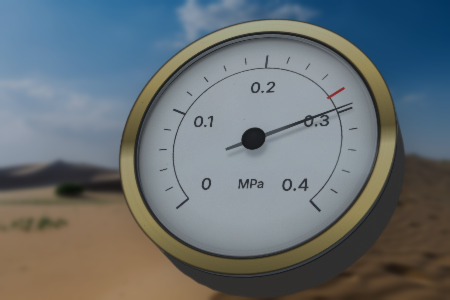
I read 0.3 MPa
